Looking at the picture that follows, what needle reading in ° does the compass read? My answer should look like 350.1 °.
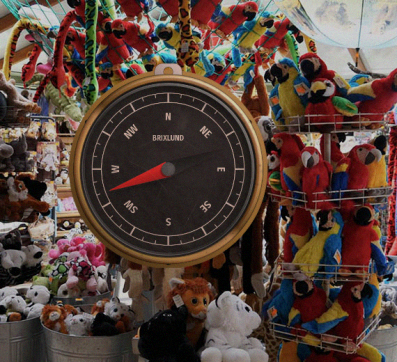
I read 250 °
